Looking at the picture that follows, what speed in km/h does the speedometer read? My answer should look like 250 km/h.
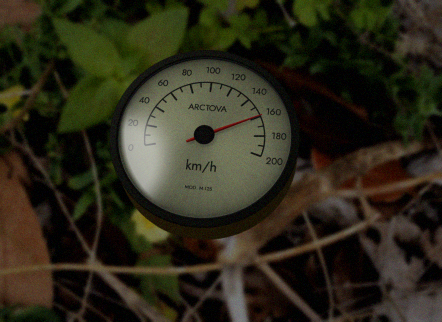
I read 160 km/h
